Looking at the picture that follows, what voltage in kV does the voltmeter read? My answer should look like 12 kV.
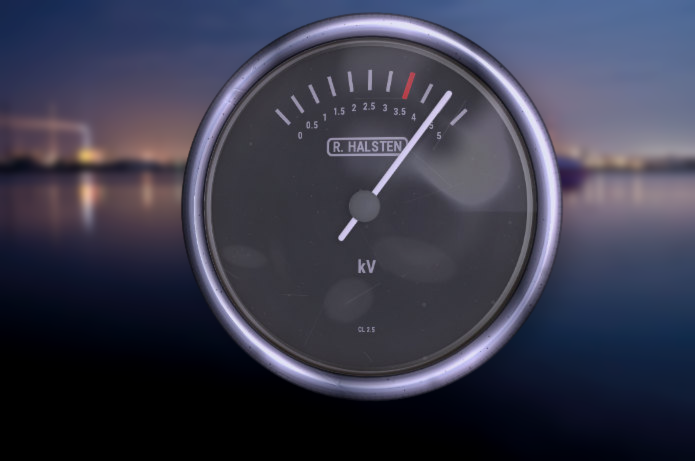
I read 4.5 kV
